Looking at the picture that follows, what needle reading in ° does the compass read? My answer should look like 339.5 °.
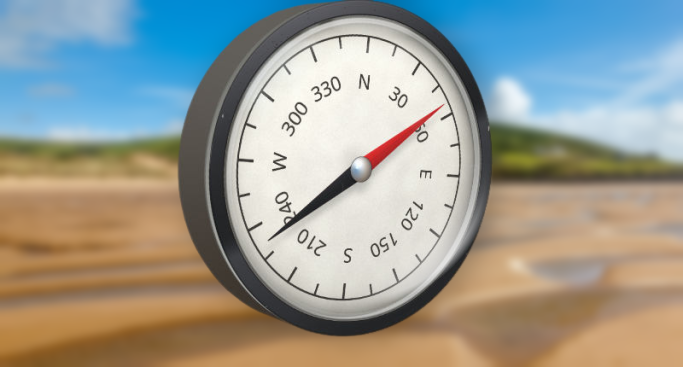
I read 52.5 °
